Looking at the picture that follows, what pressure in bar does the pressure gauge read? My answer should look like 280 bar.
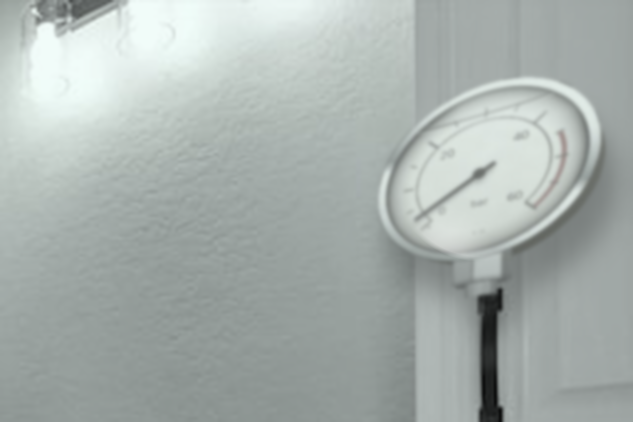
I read 2.5 bar
